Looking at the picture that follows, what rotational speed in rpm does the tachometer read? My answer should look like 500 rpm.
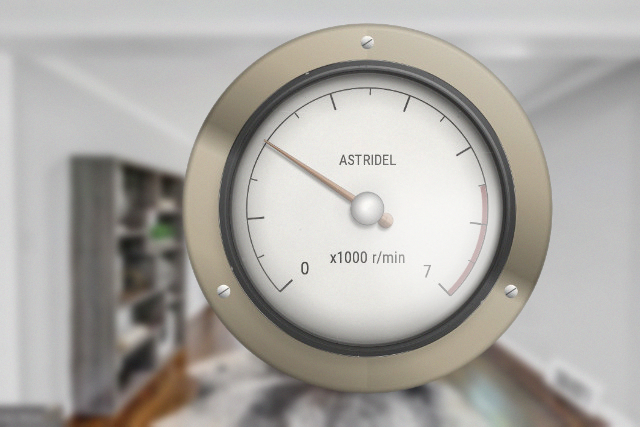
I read 2000 rpm
